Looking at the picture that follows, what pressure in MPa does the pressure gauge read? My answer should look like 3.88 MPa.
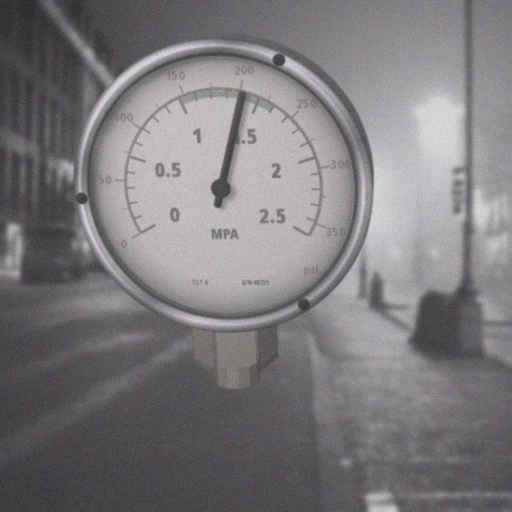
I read 1.4 MPa
